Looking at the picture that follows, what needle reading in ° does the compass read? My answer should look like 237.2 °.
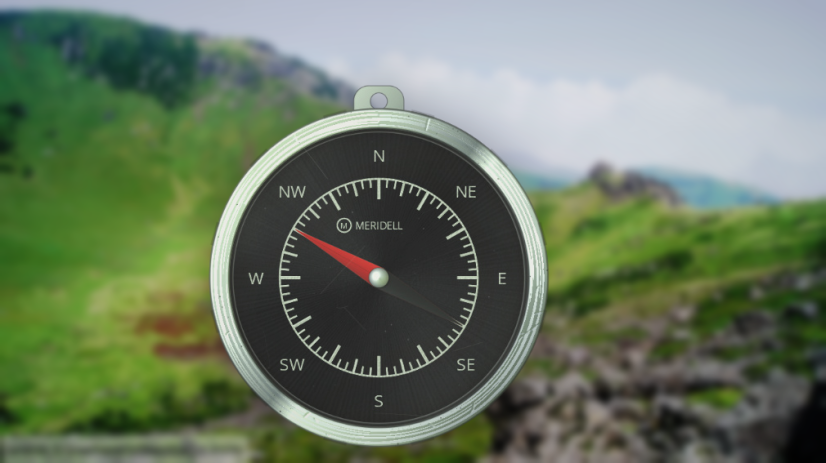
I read 300 °
